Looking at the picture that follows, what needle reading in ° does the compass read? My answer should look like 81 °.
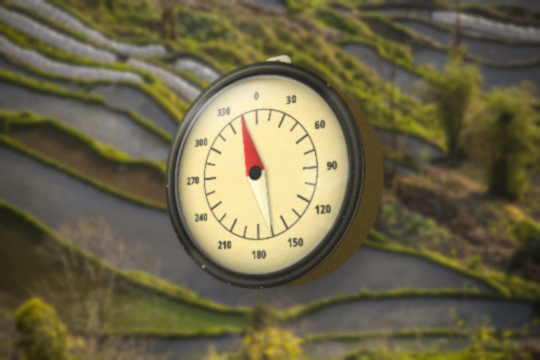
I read 345 °
